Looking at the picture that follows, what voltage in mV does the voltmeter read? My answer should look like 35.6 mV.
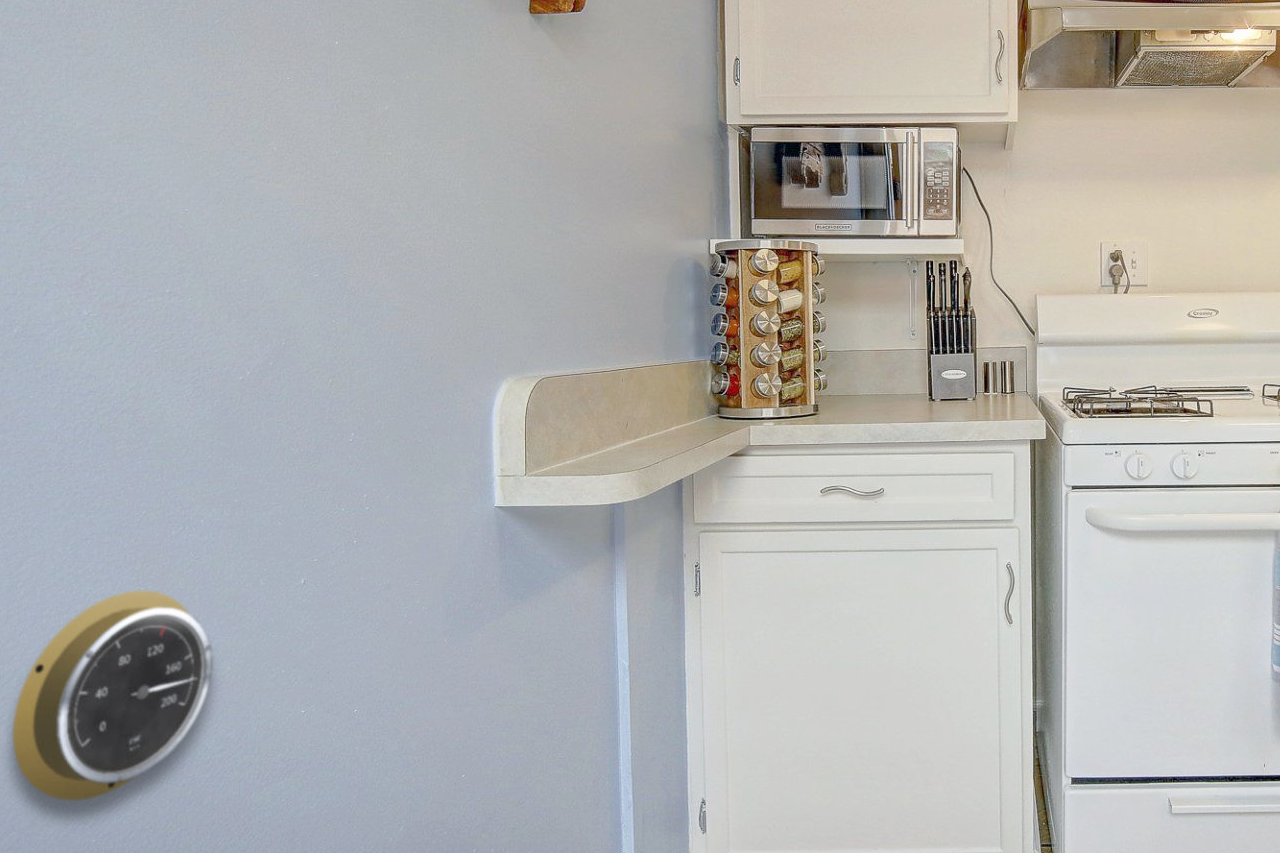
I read 180 mV
